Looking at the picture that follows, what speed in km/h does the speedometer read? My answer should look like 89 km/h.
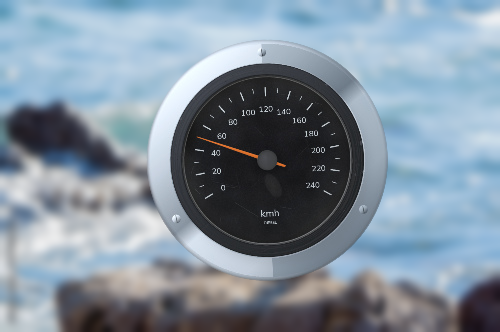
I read 50 km/h
